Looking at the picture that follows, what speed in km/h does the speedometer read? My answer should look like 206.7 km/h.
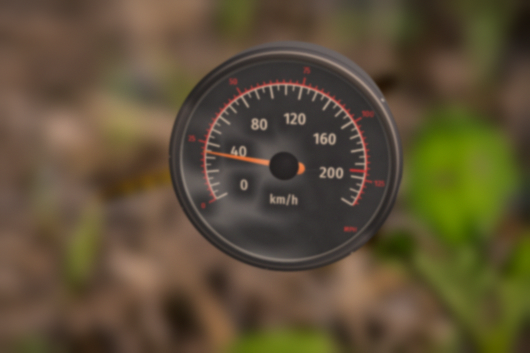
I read 35 km/h
